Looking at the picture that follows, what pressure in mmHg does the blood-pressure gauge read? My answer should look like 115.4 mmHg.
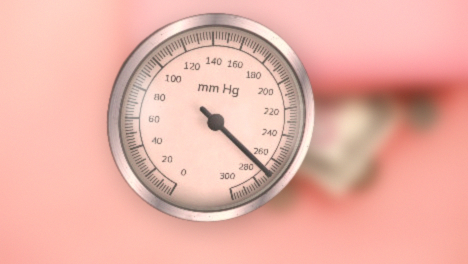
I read 270 mmHg
